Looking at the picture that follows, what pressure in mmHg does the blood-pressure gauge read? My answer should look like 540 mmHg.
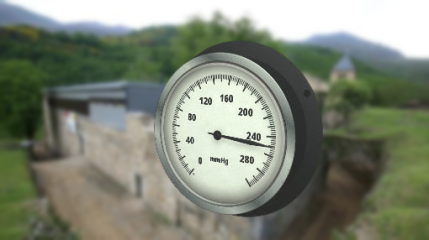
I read 250 mmHg
